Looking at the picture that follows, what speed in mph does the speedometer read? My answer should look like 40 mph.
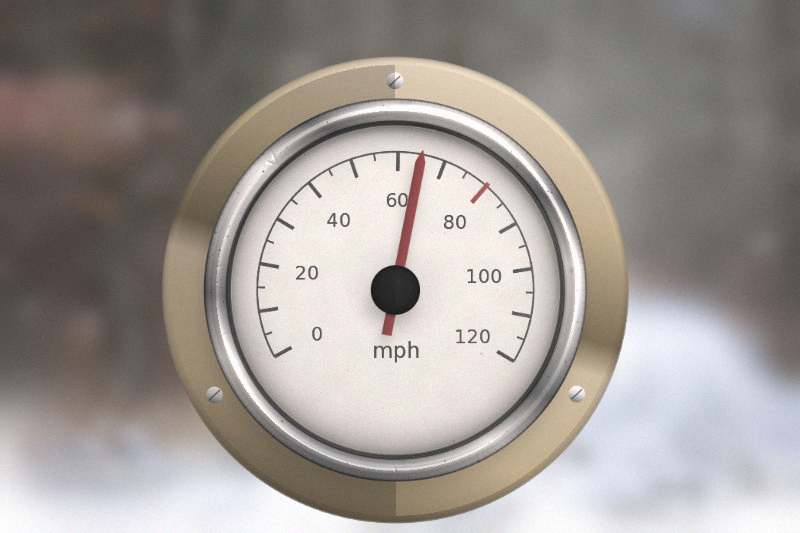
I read 65 mph
